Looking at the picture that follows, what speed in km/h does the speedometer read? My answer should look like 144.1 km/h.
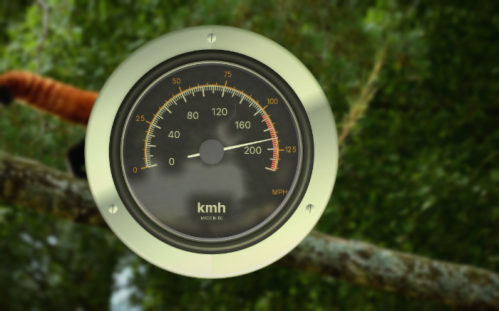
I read 190 km/h
